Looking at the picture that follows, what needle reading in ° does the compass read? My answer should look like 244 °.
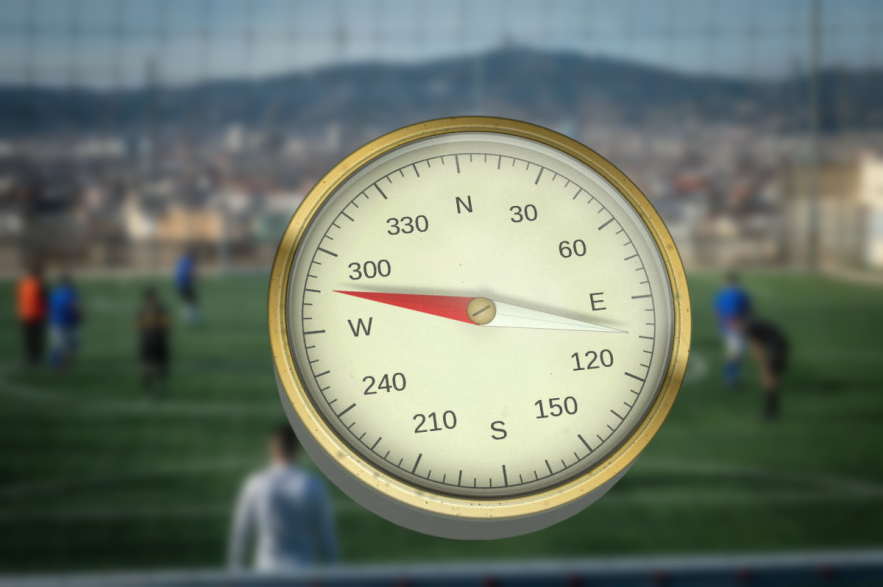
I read 285 °
